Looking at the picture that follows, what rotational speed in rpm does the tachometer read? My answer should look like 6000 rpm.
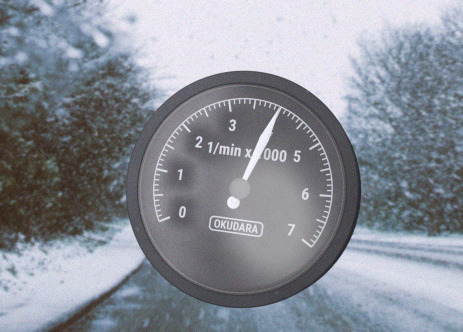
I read 4000 rpm
